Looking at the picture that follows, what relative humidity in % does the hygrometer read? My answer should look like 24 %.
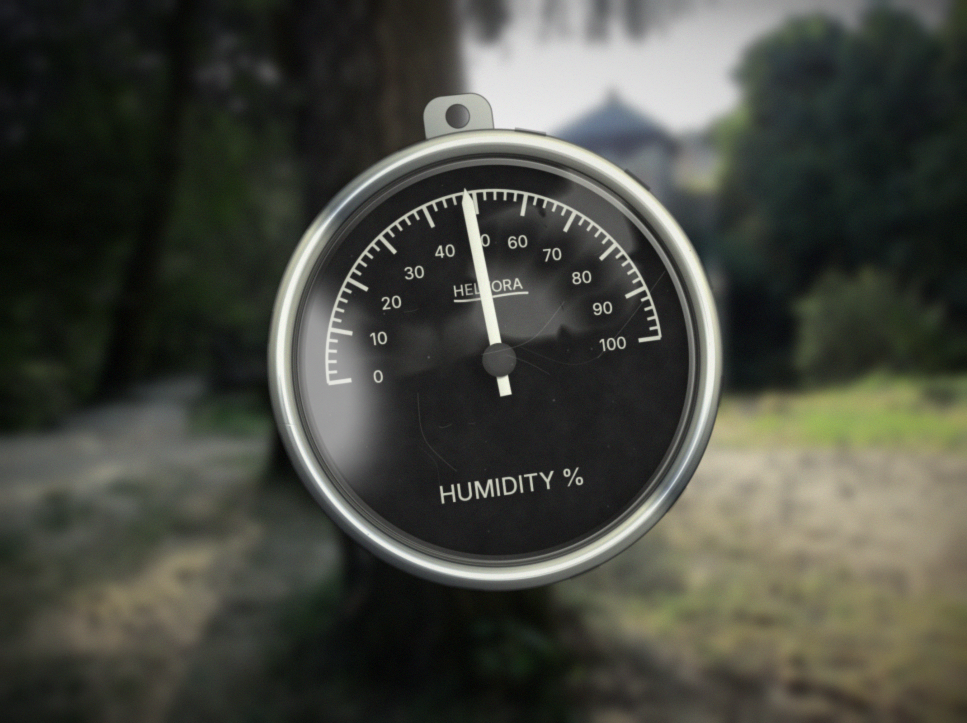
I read 48 %
